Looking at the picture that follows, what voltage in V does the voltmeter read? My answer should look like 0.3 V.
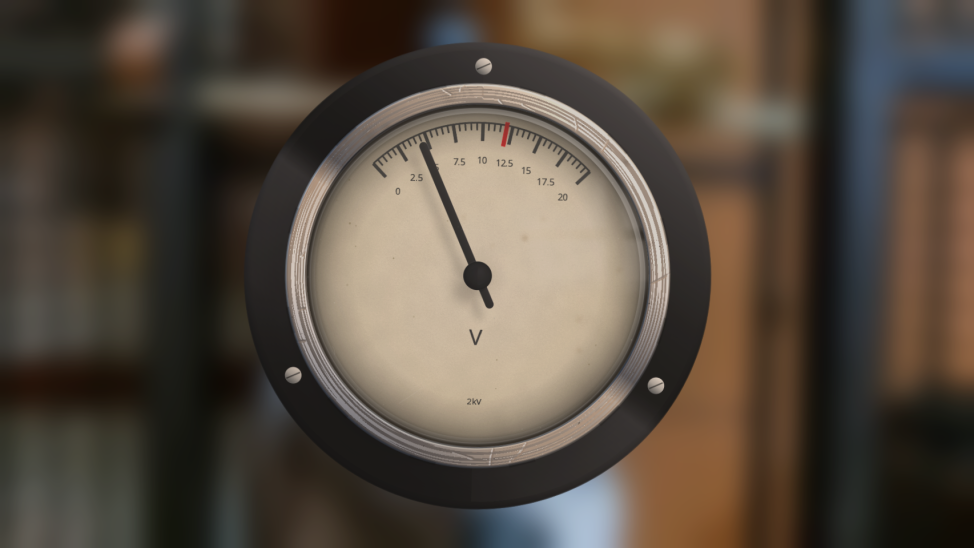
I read 4.5 V
